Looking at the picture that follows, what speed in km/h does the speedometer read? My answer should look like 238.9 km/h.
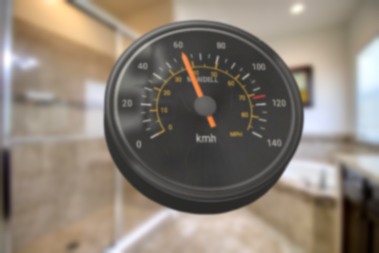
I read 60 km/h
